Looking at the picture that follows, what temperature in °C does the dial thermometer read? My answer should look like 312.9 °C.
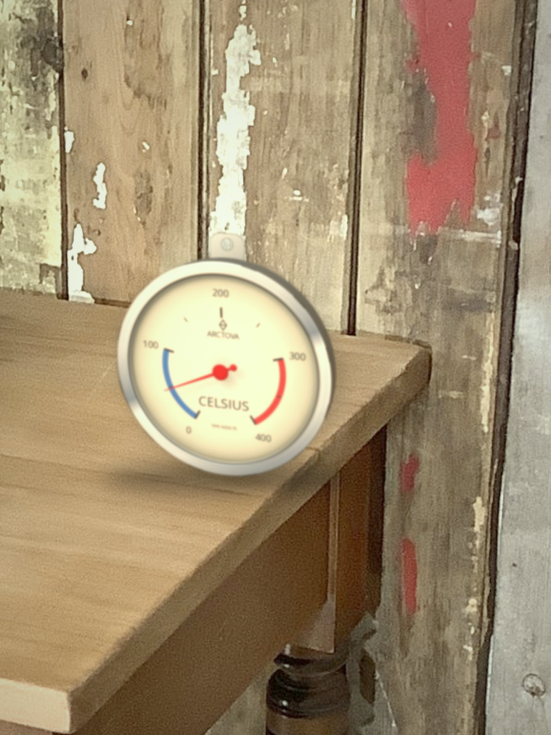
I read 50 °C
